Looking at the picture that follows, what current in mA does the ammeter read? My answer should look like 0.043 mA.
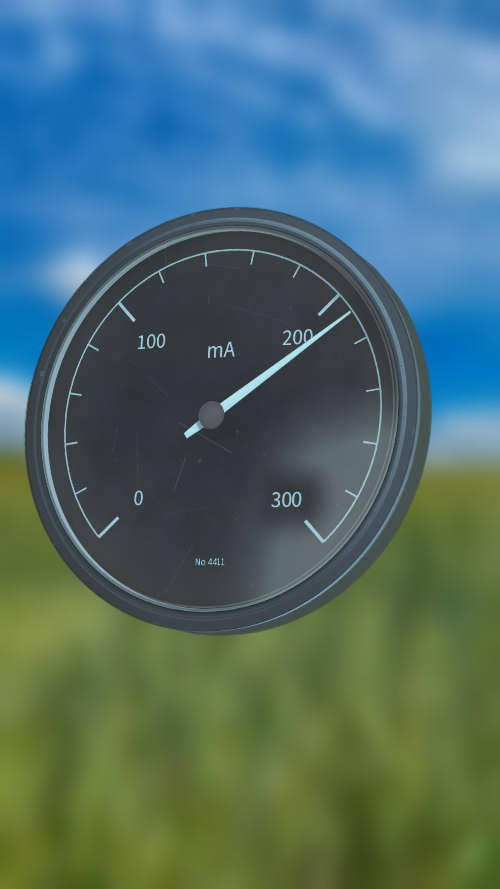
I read 210 mA
